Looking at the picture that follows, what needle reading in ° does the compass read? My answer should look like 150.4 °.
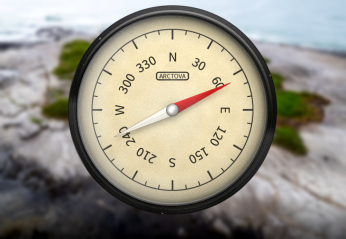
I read 65 °
